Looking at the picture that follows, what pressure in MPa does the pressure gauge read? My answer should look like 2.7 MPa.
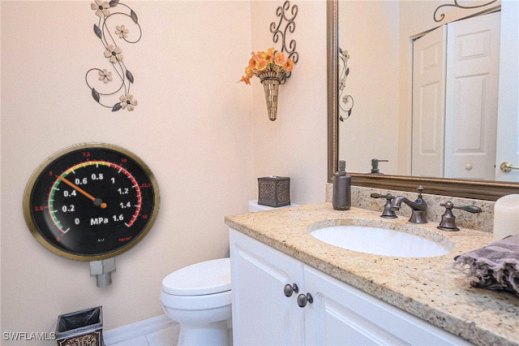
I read 0.5 MPa
